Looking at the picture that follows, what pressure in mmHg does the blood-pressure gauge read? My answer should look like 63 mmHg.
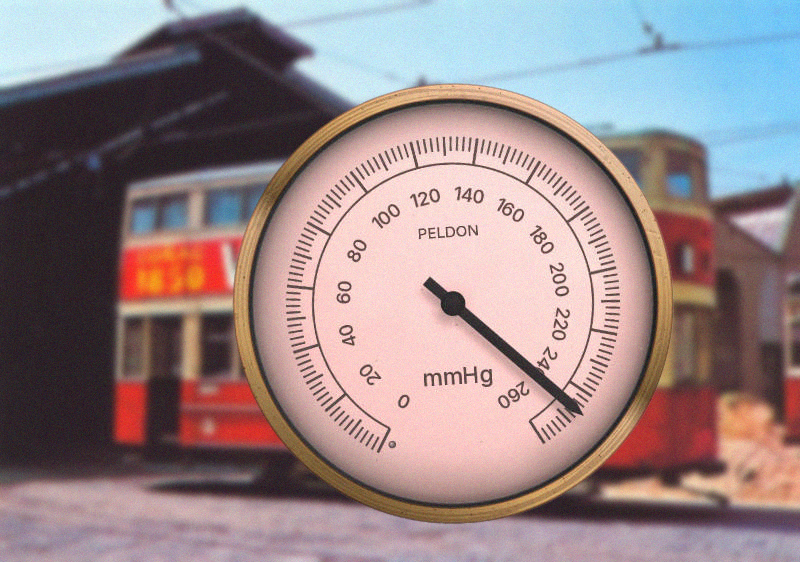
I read 246 mmHg
